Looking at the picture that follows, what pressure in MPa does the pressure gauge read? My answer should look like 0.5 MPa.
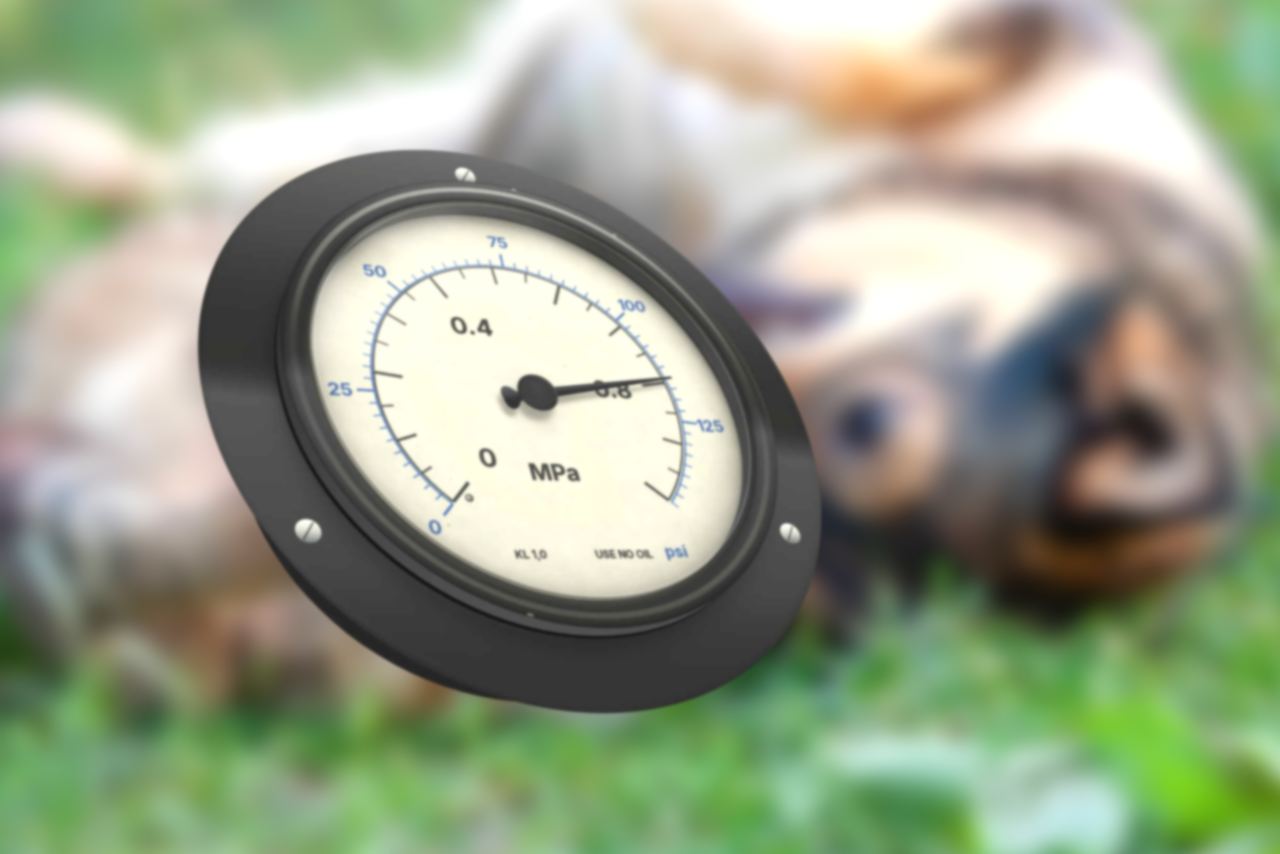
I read 0.8 MPa
